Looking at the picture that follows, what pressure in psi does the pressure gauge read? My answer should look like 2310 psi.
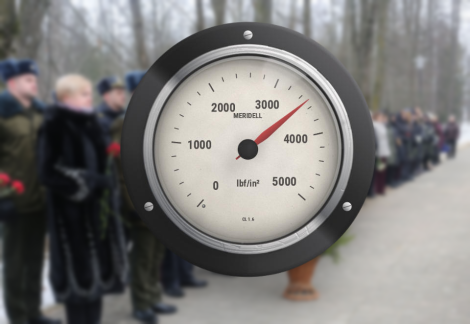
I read 3500 psi
